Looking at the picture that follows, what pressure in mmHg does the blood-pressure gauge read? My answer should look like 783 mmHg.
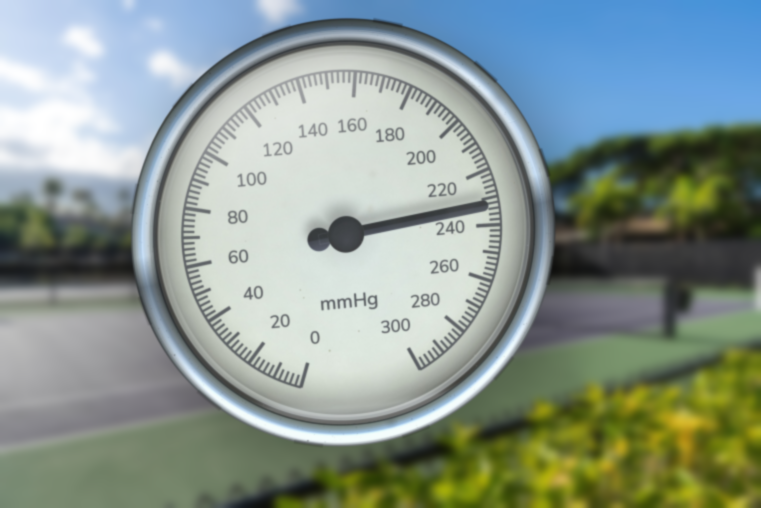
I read 232 mmHg
